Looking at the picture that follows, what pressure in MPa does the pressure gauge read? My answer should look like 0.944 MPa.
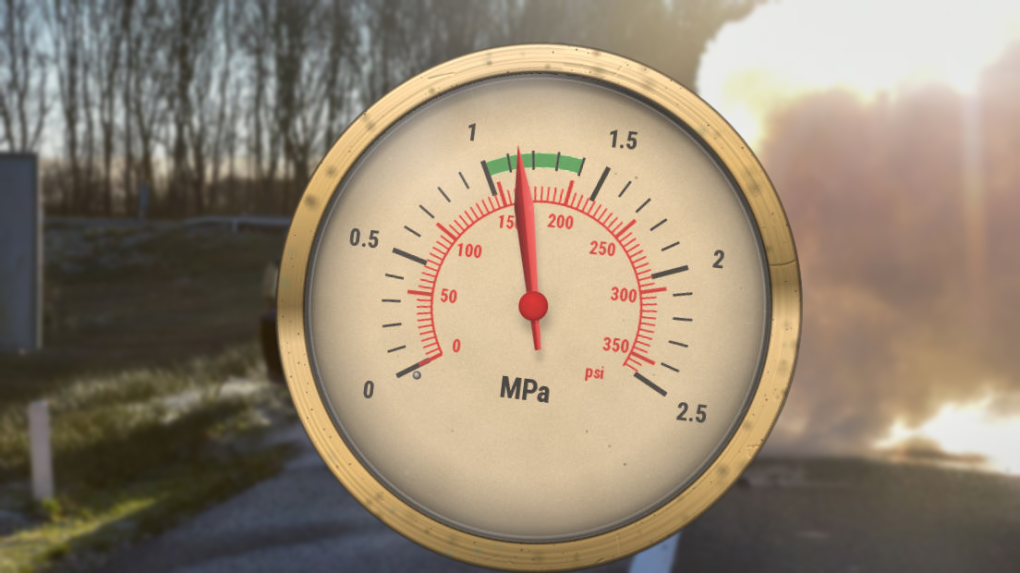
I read 1.15 MPa
